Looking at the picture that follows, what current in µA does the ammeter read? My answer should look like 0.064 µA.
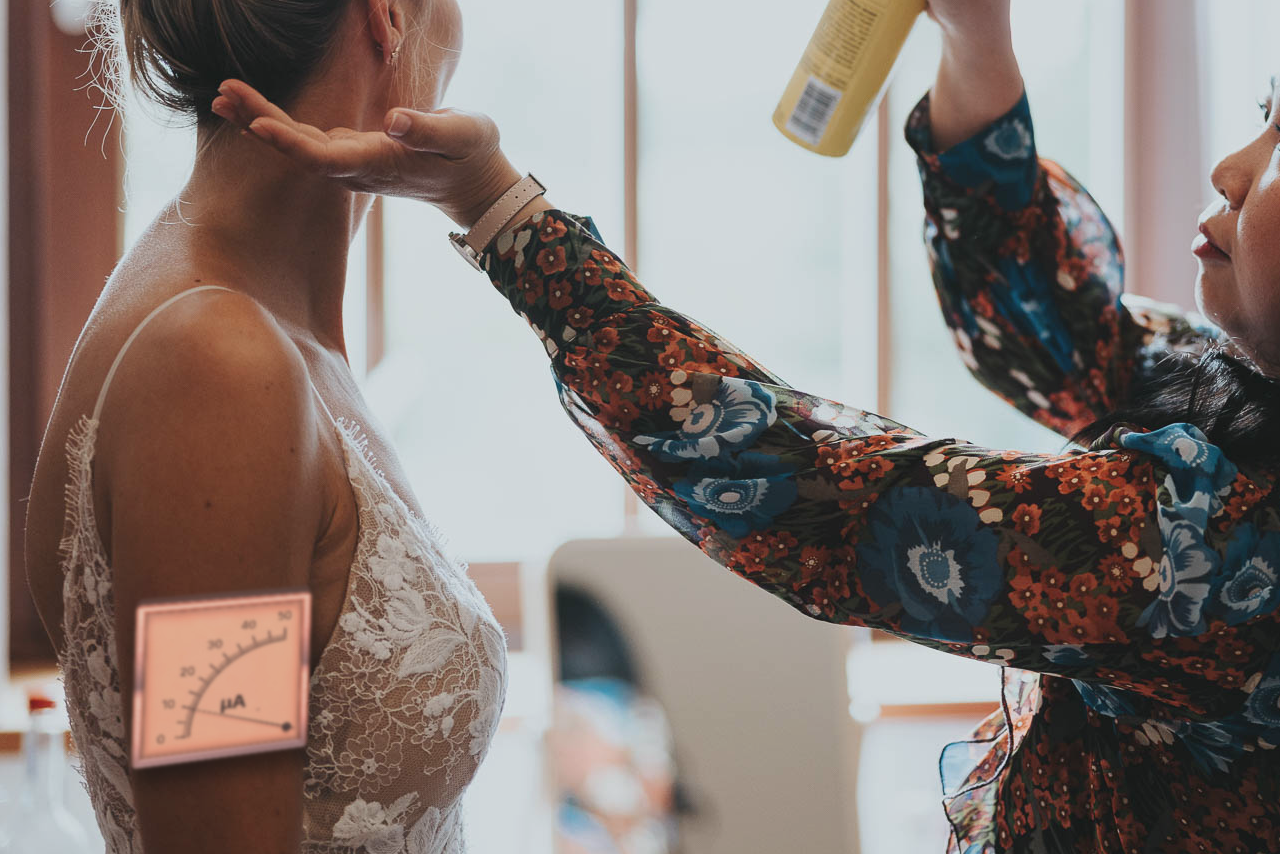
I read 10 µA
